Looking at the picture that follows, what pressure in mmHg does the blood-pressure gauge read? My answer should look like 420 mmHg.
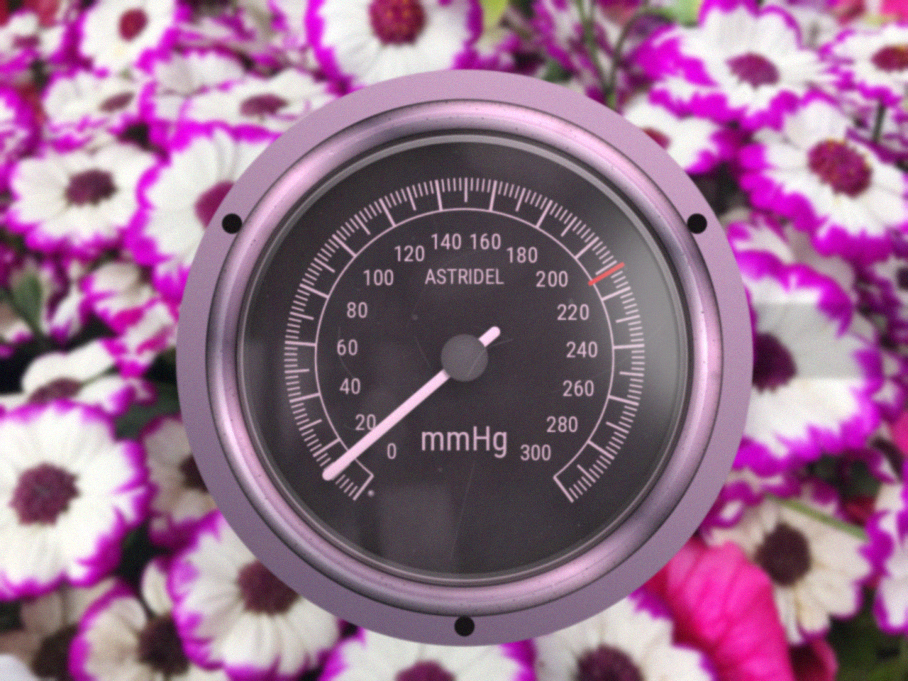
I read 12 mmHg
